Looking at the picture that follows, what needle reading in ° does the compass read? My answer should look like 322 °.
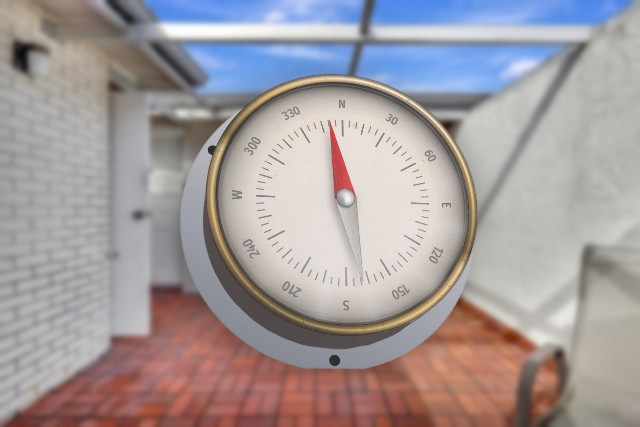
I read 350 °
